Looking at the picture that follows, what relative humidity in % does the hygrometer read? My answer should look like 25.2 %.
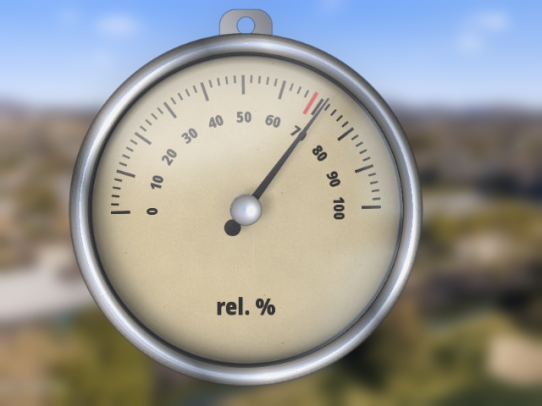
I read 71 %
